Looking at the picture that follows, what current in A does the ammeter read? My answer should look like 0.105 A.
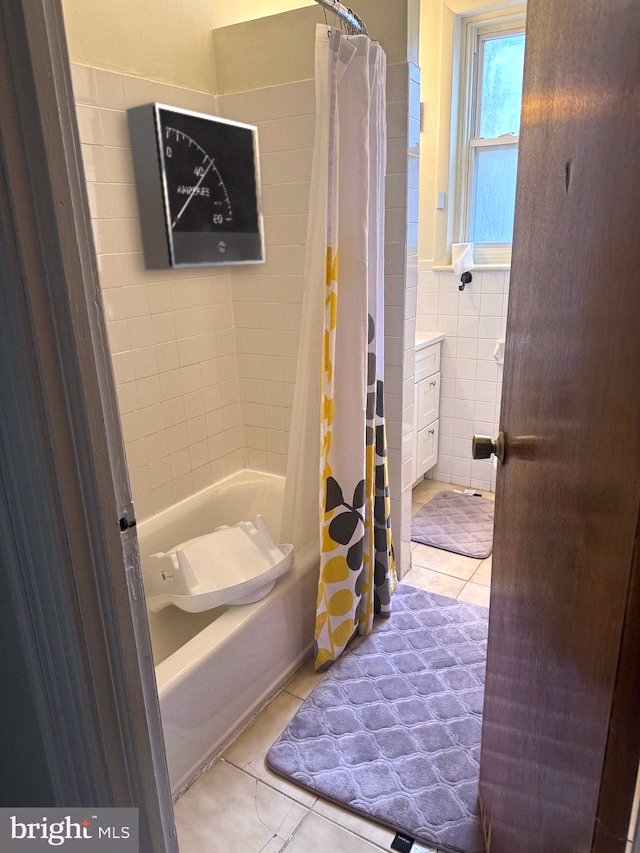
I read 42.5 A
